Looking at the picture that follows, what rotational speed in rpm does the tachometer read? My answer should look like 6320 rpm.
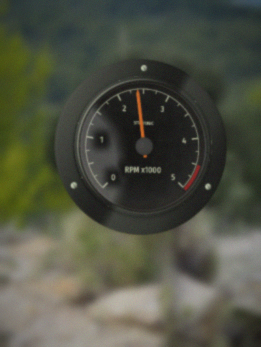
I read 2375 rpm
